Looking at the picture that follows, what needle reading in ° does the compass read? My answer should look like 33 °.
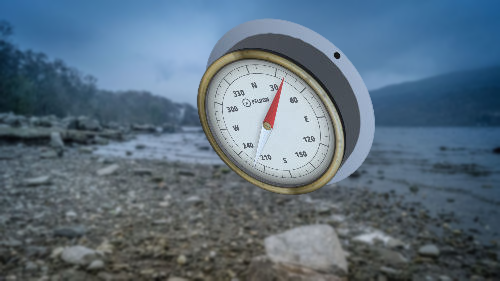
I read 40 °
